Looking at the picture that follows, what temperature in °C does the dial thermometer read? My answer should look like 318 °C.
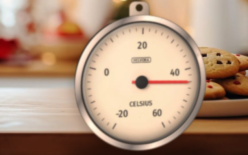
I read 44 °C
